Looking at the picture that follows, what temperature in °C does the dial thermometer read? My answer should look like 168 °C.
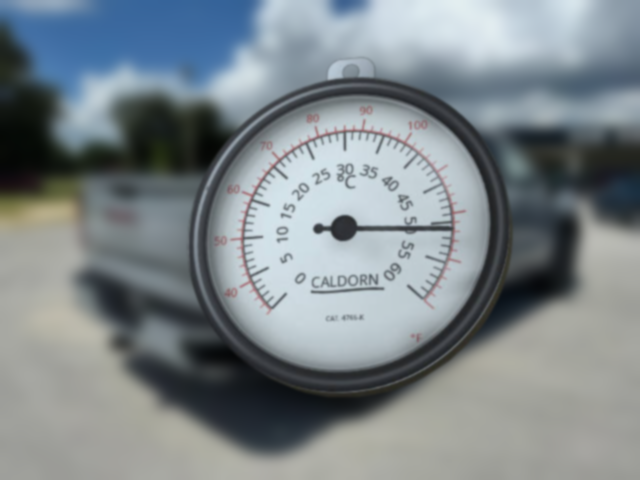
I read 51 °C
